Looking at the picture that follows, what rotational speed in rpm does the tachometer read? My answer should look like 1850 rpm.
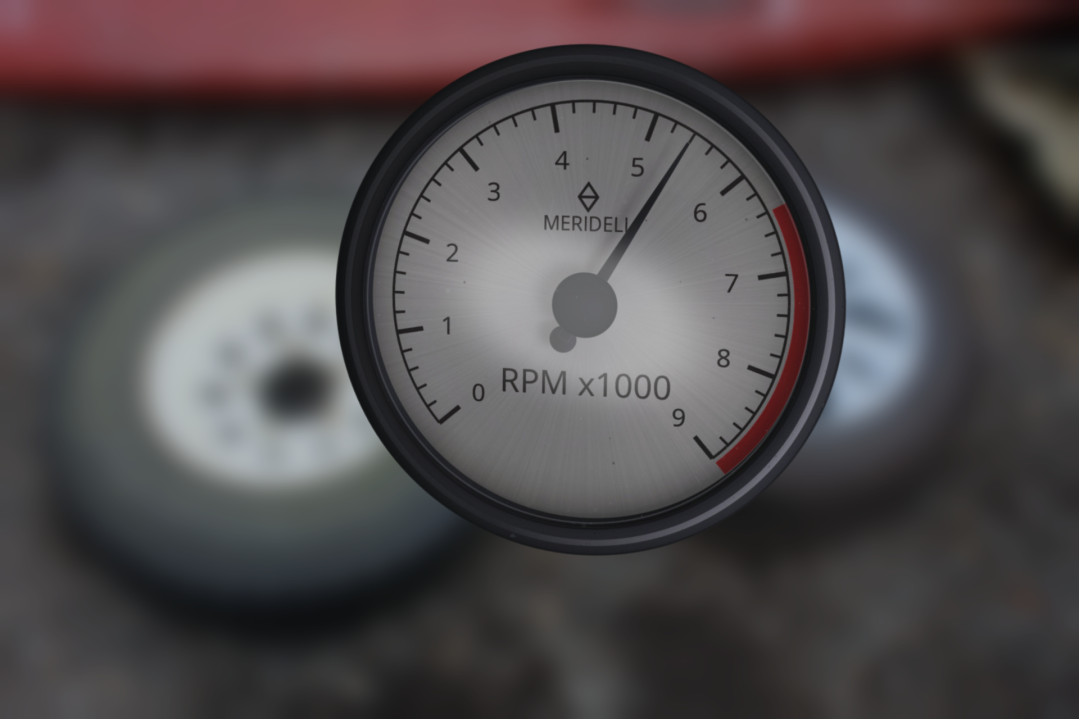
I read 5400 rpm
